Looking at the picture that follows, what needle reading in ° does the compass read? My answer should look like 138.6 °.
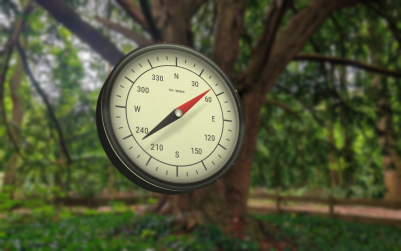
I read 50 °
